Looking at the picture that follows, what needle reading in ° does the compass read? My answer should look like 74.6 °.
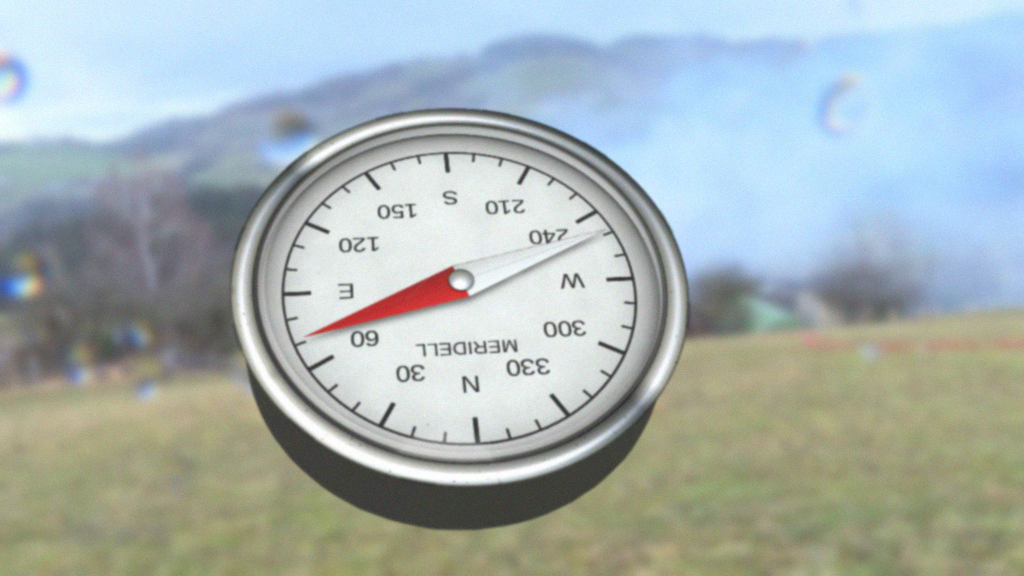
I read 70 °
